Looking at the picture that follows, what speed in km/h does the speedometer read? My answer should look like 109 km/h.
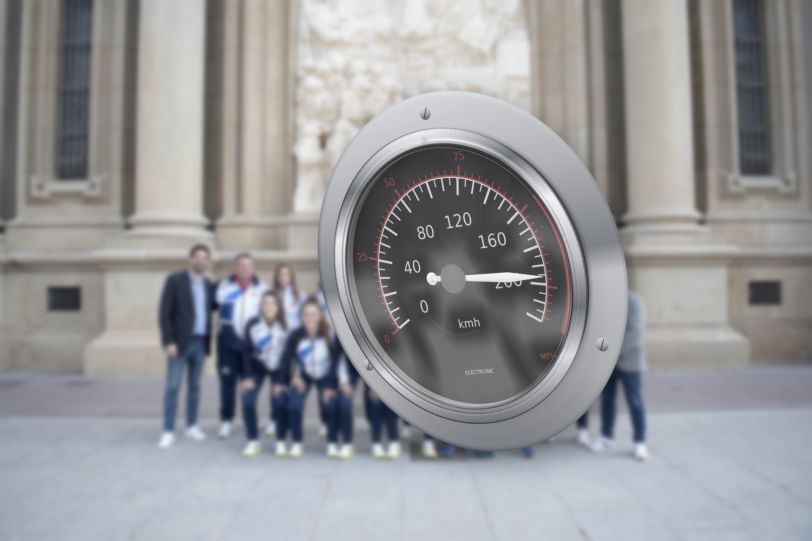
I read 195 km/h
